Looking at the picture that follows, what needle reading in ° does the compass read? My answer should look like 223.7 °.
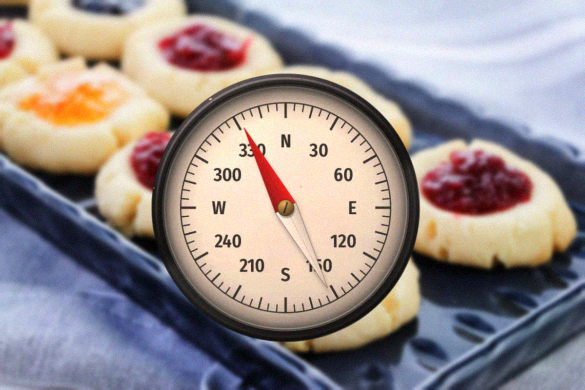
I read 332.5 °
